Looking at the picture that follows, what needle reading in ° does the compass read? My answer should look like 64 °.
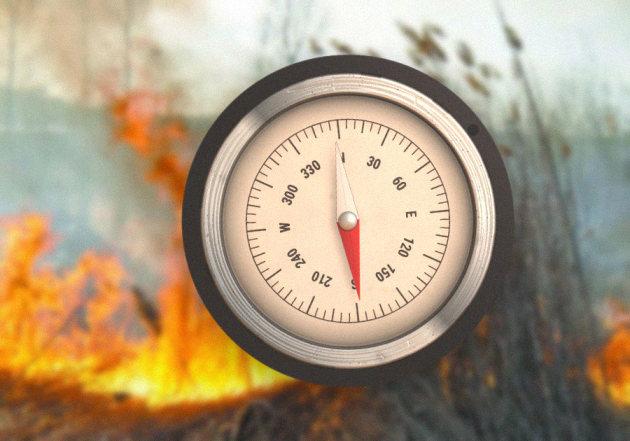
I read 177.5 °
